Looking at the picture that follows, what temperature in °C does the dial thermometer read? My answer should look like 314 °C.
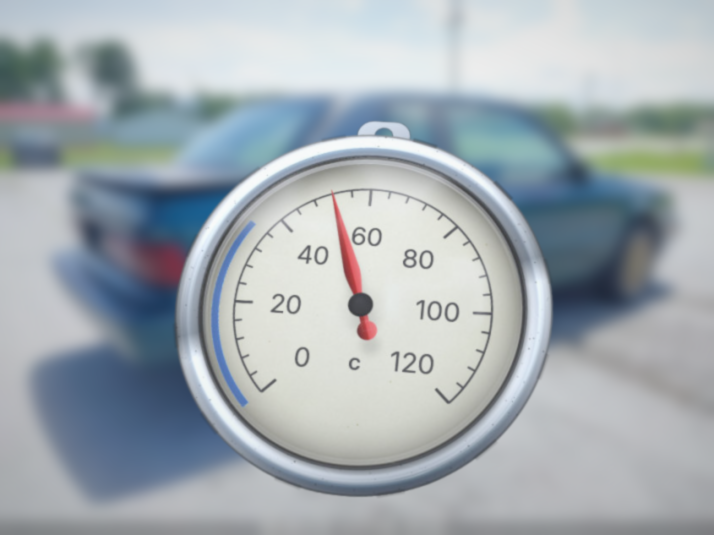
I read 52 °C
